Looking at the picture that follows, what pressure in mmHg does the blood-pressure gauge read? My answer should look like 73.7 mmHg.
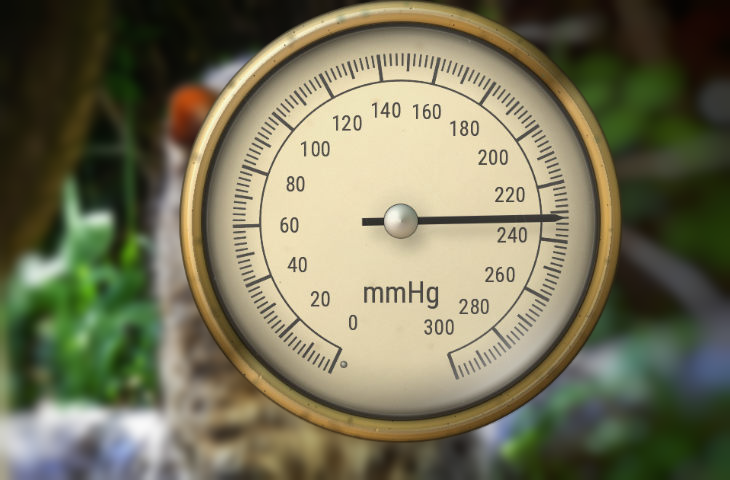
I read 232 mmHg
